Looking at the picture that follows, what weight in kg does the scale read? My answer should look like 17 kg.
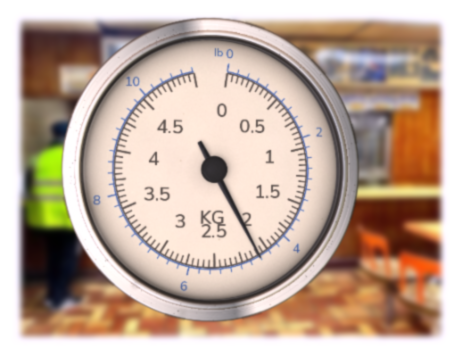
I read 2.1 kg
